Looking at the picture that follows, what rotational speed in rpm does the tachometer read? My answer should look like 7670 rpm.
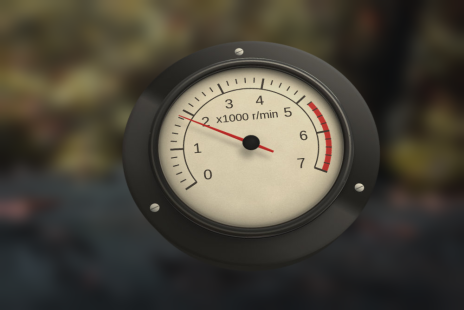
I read 1800 rpm
